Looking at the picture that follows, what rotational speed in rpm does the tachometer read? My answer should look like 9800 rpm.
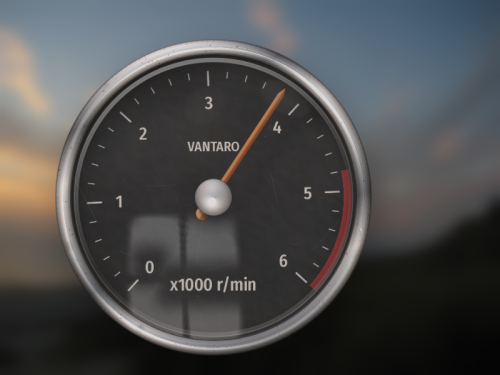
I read 3800 rpm
